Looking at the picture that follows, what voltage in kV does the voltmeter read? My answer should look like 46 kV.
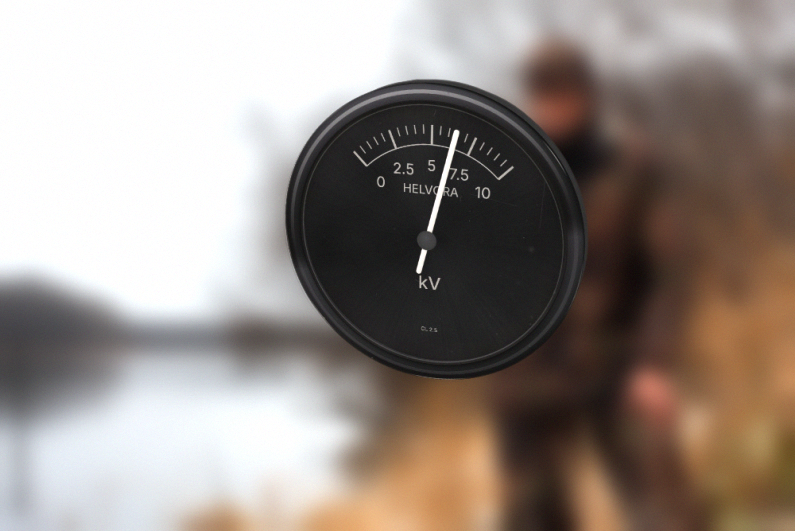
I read 6.5 kV
